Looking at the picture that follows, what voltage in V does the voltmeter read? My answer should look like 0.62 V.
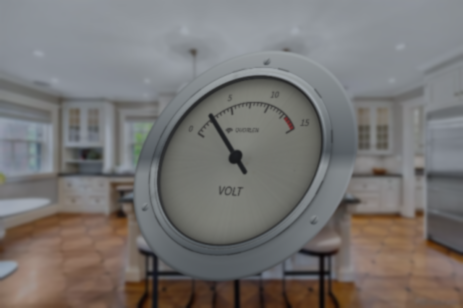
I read 2.5 V
